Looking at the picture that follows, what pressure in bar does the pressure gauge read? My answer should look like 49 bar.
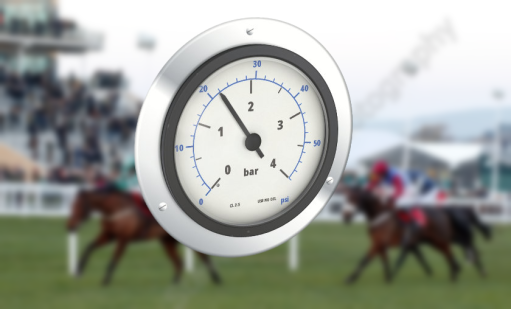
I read 1.5 bar
